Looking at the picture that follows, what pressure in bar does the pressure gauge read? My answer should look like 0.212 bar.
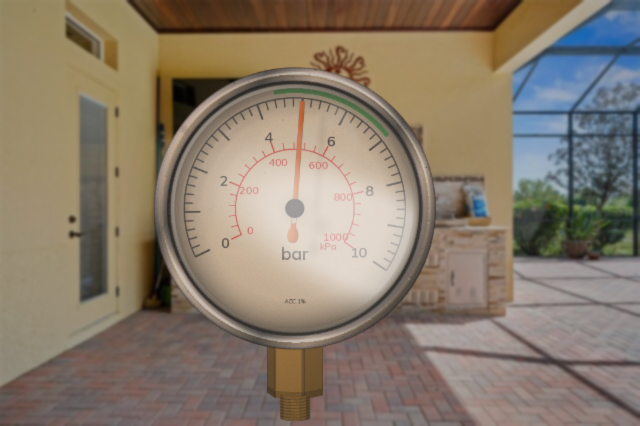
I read 5 bar
